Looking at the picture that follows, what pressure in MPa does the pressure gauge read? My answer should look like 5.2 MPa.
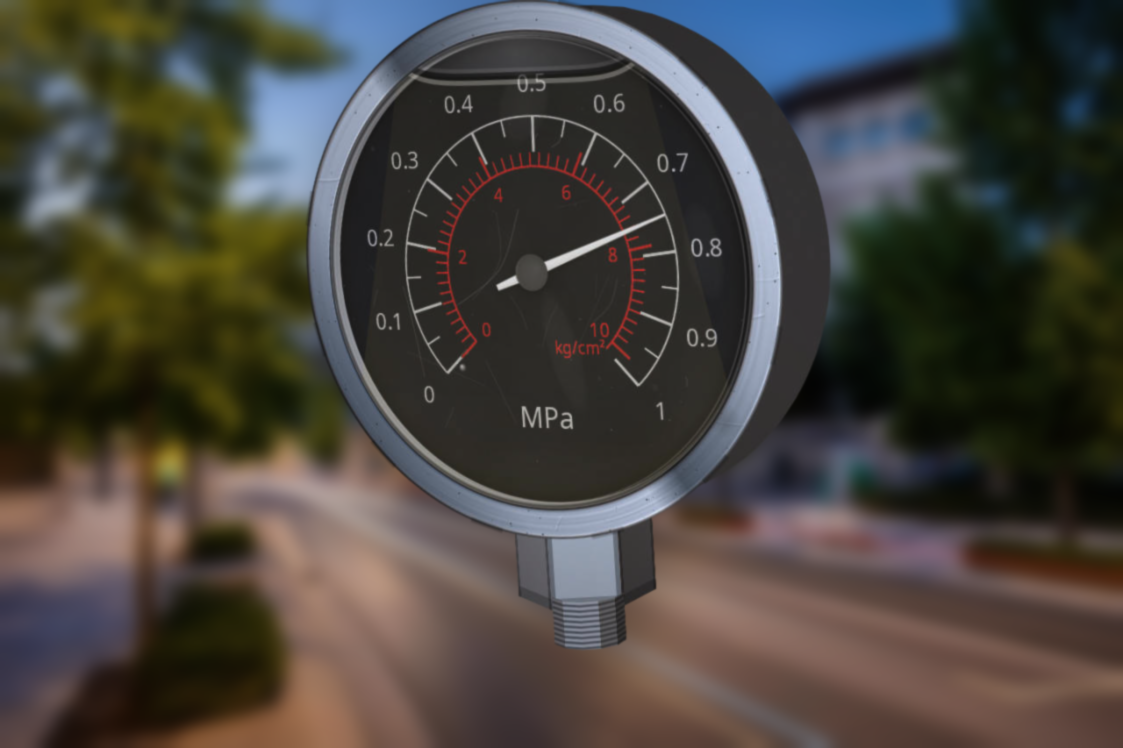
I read 0.75 MPa
